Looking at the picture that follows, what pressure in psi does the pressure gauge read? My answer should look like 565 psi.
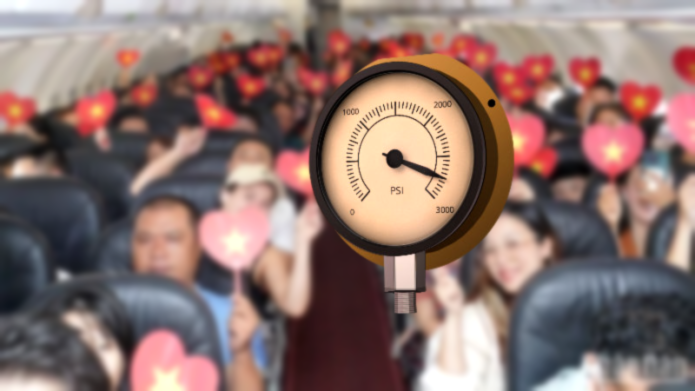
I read 2750 psi
